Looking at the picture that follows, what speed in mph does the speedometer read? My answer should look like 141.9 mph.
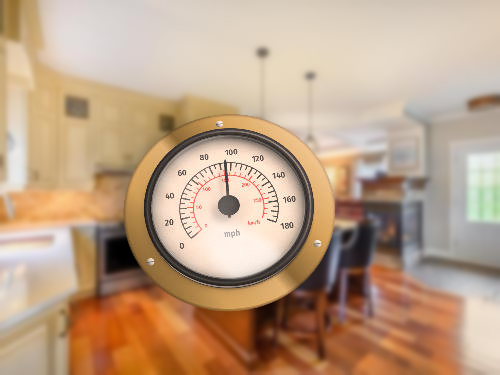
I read 95 mph
